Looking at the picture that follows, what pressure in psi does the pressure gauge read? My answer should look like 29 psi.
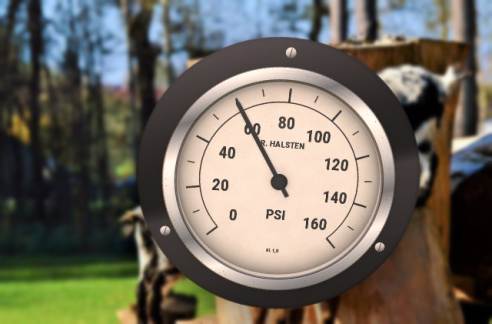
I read 60 psi
